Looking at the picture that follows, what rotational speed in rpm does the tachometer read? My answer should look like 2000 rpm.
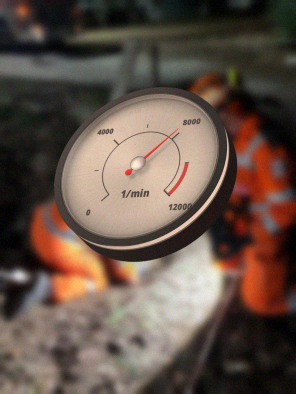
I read 8000 rpm
